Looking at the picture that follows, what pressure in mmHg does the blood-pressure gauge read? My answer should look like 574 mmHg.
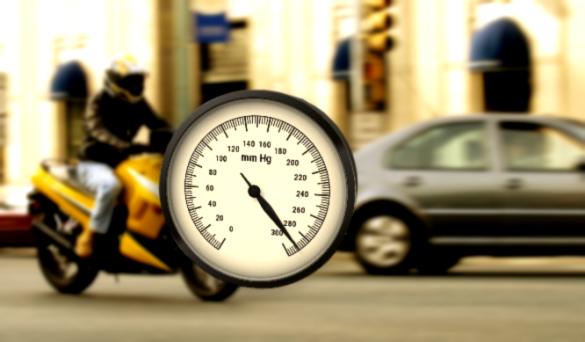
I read 290 mmHg
